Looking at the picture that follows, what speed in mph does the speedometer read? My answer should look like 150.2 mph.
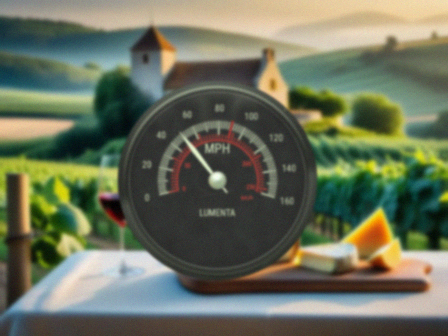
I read 50 mph
